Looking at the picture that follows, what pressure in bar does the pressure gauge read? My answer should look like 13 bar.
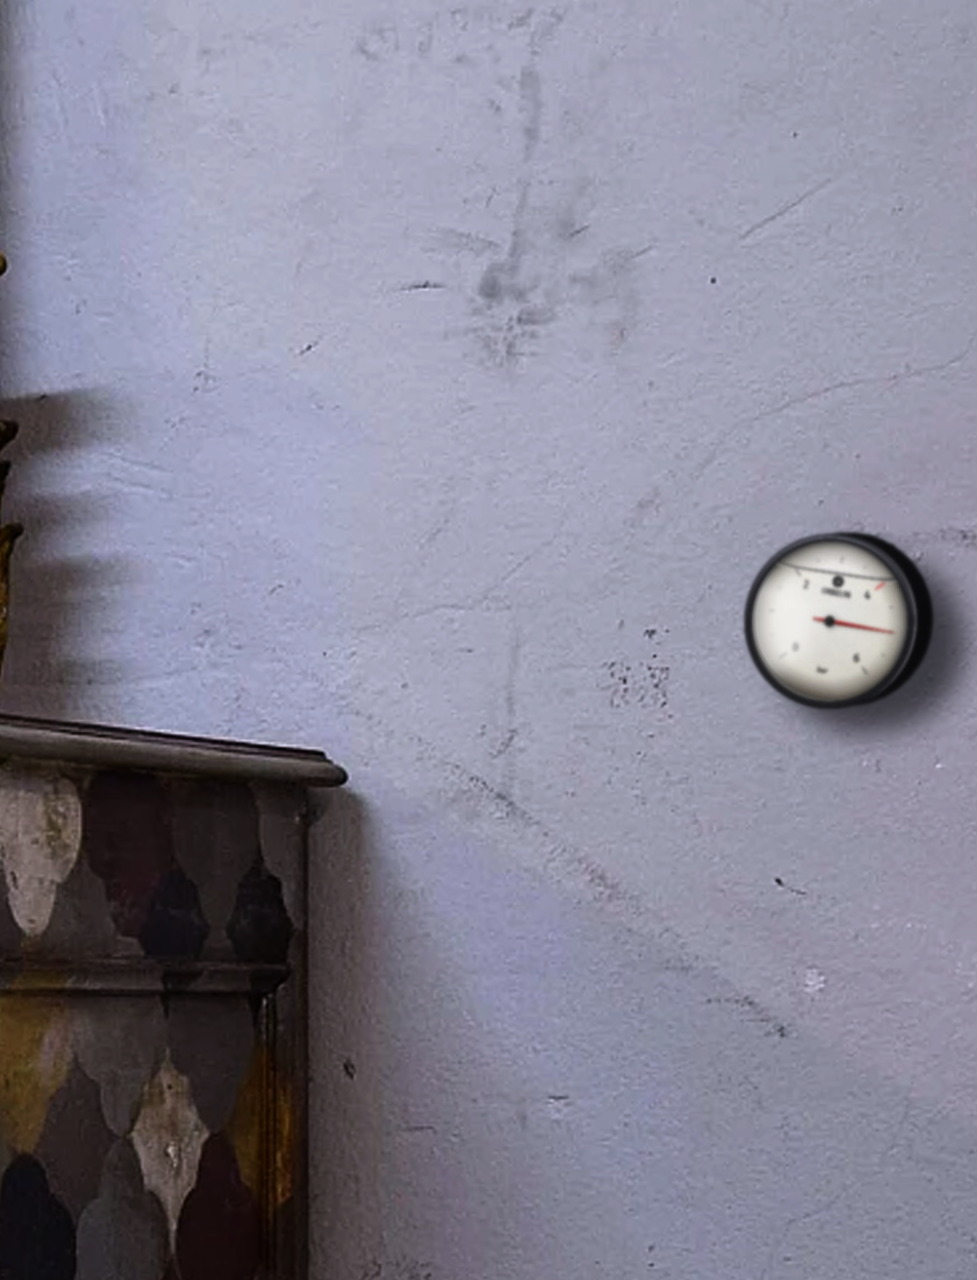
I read 5 bar
